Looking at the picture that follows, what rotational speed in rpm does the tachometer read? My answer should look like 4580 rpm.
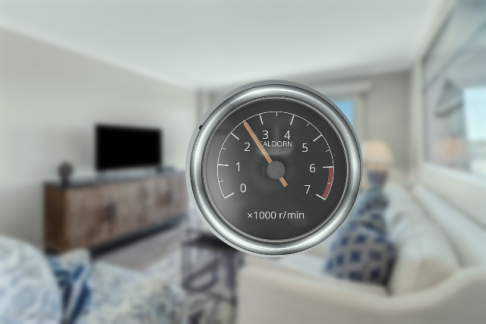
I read 2500 rpm
